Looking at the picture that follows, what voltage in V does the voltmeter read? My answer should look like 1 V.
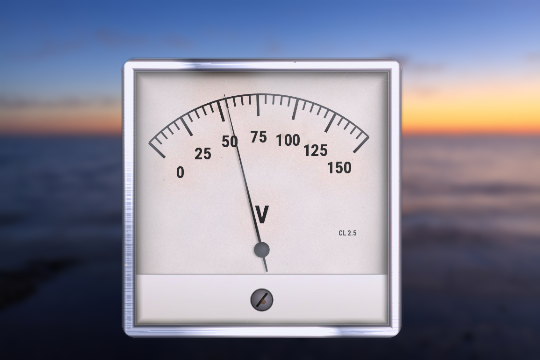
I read 55 V
